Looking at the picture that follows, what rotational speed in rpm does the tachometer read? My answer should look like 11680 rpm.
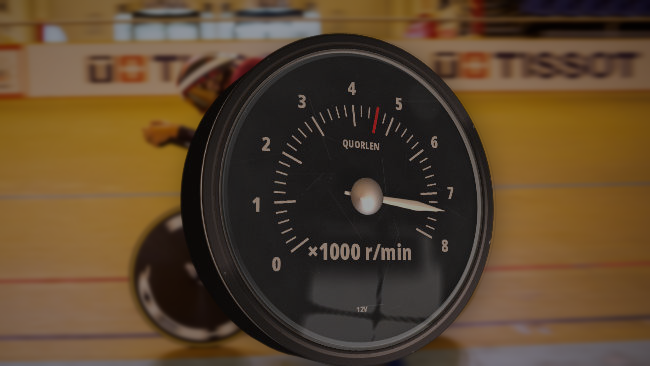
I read 7400 rpm
